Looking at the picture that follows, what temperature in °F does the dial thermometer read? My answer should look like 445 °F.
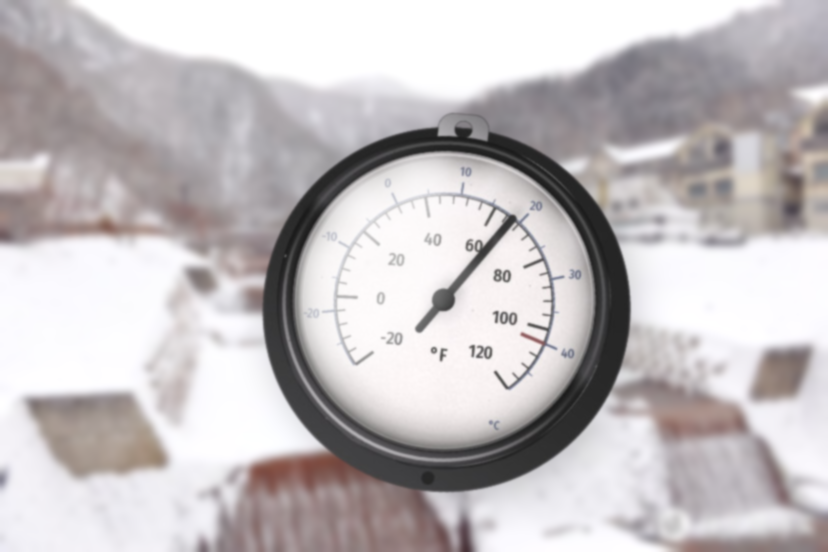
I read 66 °F
